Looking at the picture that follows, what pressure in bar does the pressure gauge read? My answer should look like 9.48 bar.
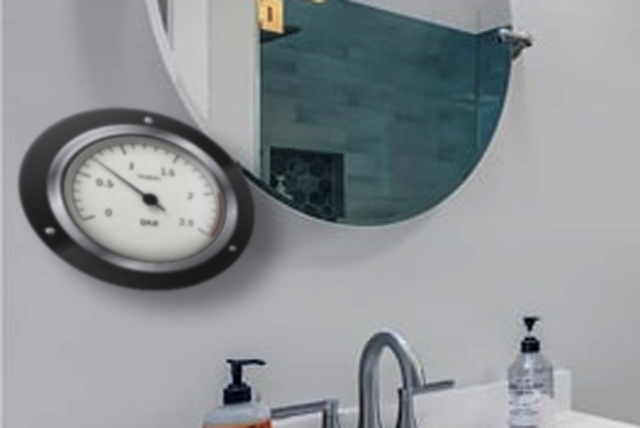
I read 0.7 bar
